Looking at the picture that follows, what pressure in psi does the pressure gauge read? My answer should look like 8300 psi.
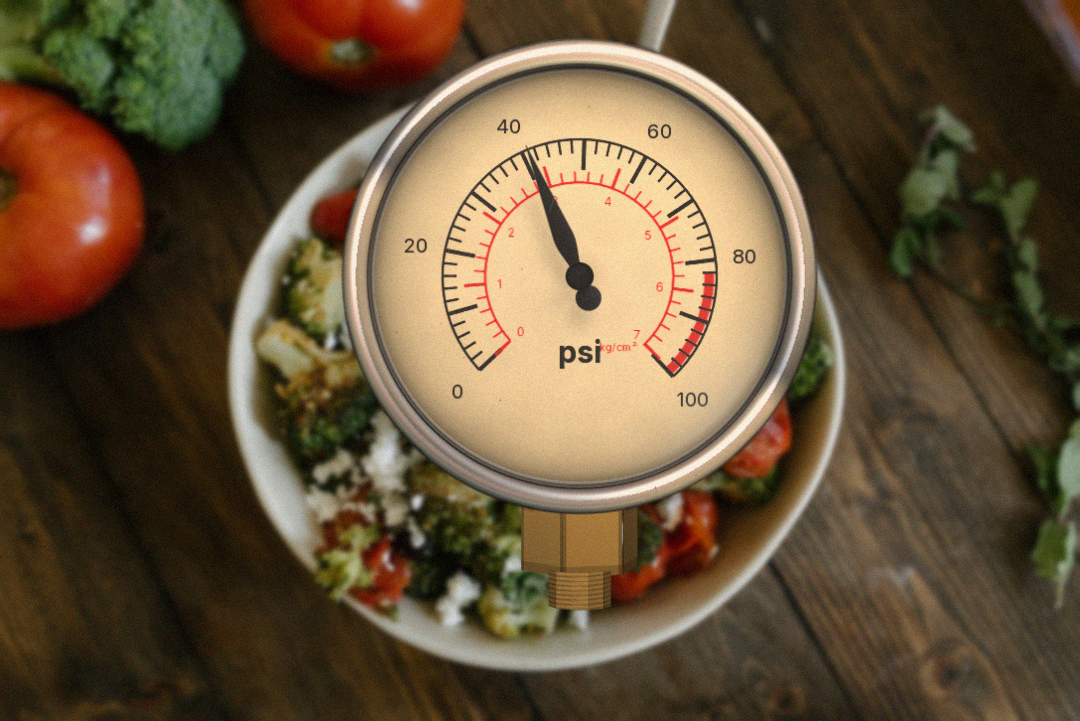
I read 41 psi
